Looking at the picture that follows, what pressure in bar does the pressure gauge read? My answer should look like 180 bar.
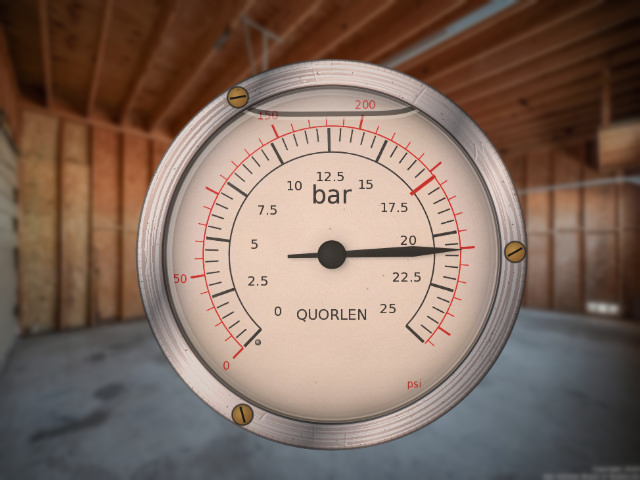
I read 20.75 bar
